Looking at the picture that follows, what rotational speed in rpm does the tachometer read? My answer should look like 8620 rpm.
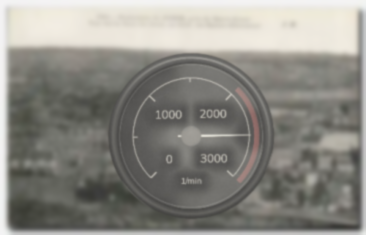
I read 2500 rpm
